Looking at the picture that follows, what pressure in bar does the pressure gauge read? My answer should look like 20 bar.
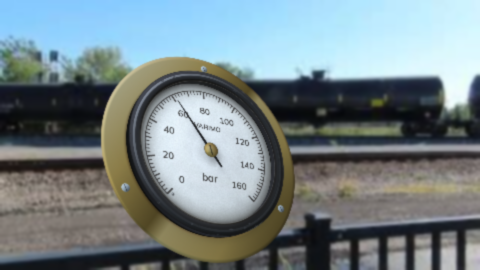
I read 60 bar
